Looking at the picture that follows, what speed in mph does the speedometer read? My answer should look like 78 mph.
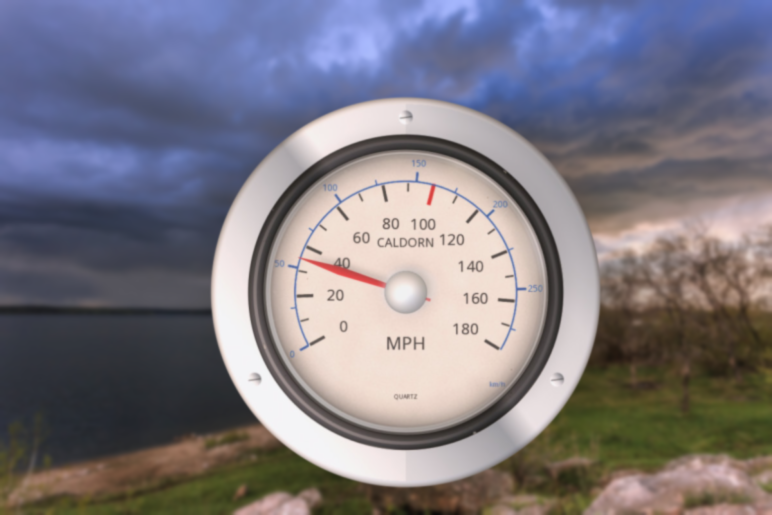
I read 35 mph
